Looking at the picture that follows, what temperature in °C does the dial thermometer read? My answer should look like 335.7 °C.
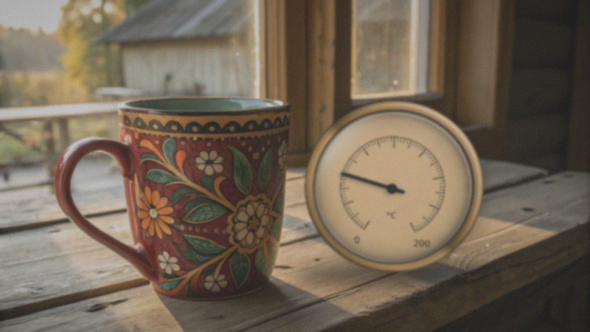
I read 50 °C
